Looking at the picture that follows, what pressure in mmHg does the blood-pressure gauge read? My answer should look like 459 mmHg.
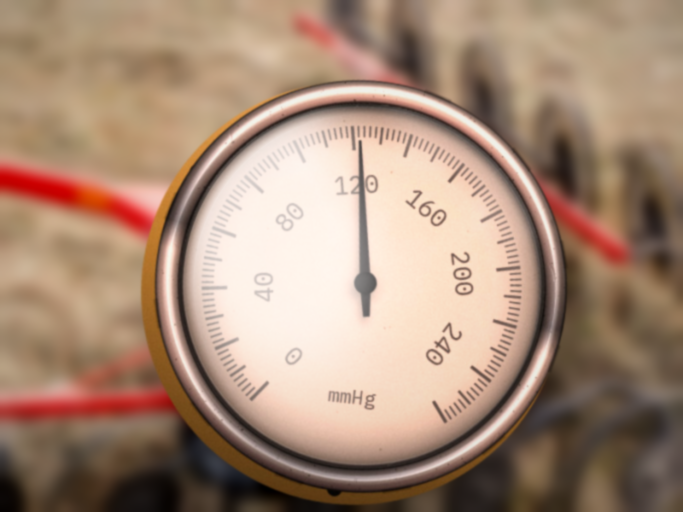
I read 122 mmHg
